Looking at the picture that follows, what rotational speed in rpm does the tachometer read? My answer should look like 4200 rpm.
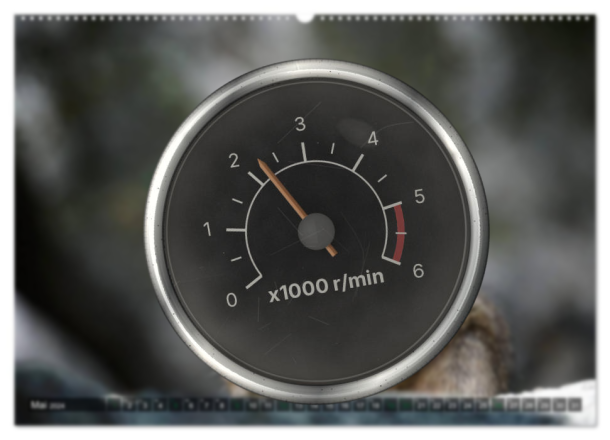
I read 2250 rpm
